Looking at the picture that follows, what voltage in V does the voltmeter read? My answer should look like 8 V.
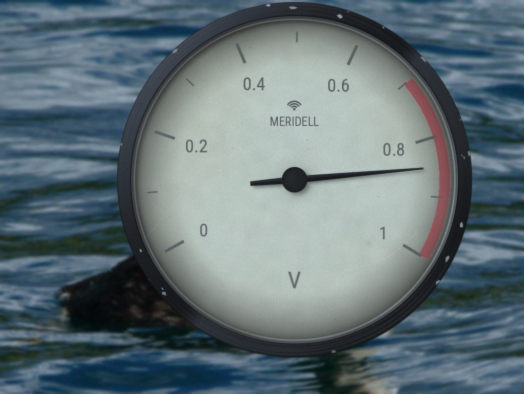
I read 0.85 V
